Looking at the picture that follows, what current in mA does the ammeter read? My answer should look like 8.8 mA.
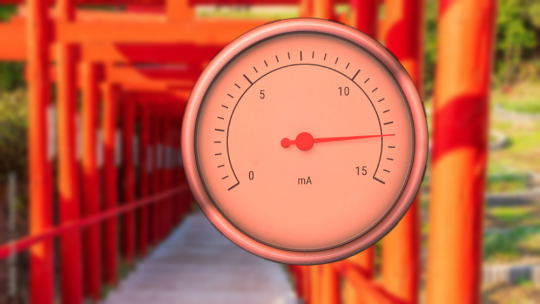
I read 13 mA
